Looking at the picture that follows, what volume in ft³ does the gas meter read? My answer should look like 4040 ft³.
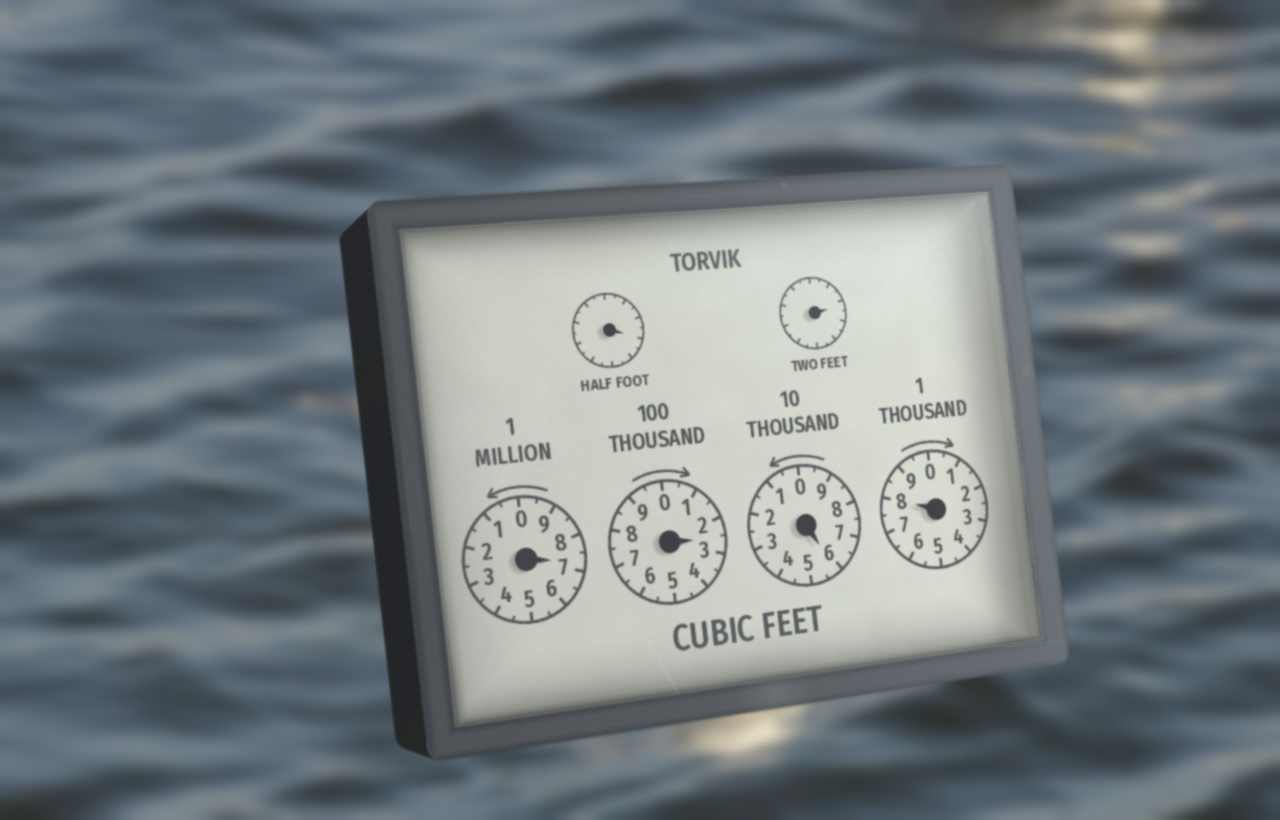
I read 725800 ft³
